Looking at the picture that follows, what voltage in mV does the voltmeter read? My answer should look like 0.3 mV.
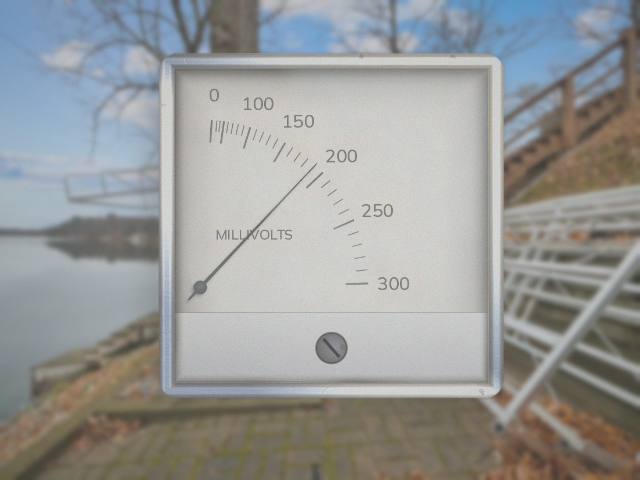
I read 190 mV
